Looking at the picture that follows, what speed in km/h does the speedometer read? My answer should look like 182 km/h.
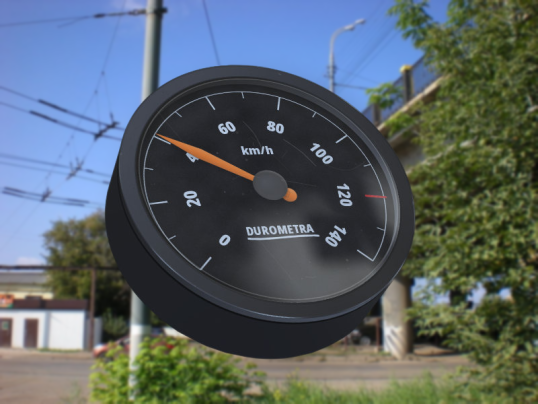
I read 40 km/h
